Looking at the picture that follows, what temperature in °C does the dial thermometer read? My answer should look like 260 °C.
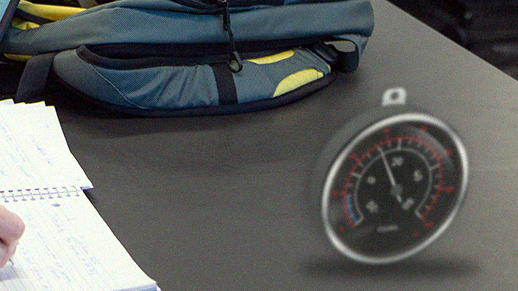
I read 12 °C
